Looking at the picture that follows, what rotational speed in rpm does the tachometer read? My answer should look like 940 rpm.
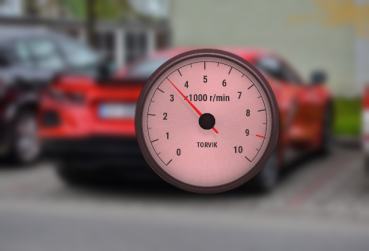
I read 3500 rpm
